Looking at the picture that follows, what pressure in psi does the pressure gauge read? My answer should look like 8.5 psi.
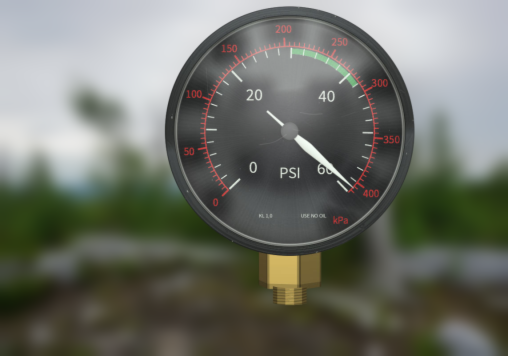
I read 59 psi
